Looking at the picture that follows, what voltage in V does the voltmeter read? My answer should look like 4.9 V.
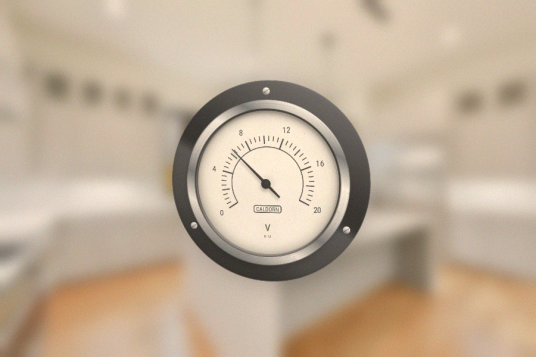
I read 6.5 V
